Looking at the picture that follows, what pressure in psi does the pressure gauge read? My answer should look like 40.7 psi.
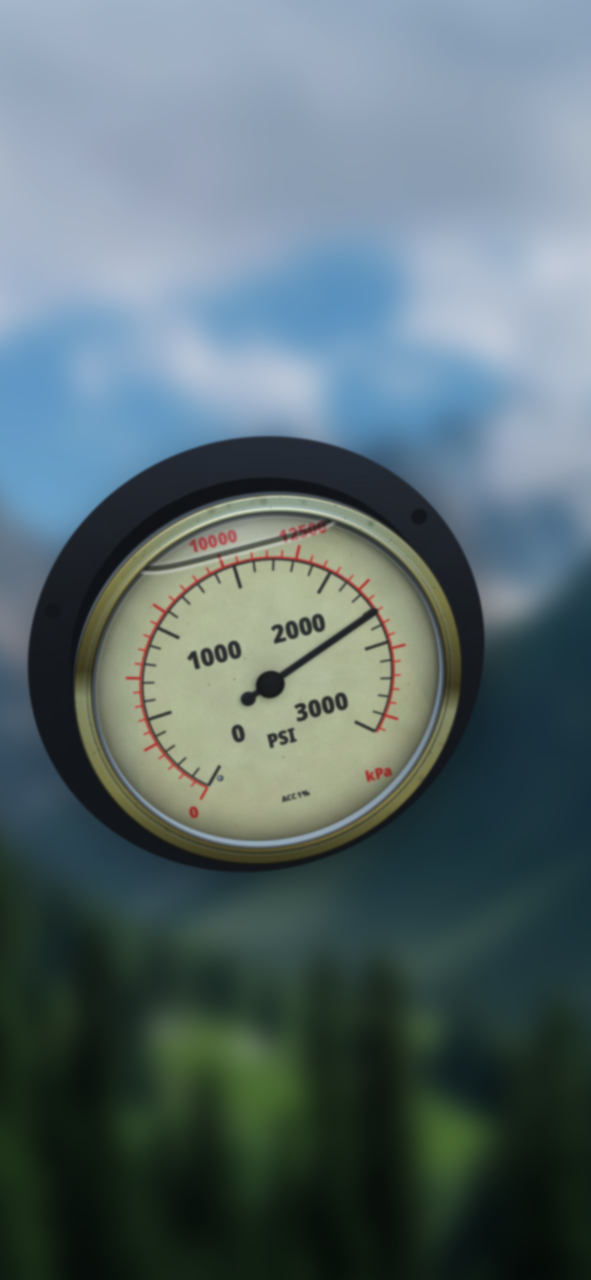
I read 2300 psi
